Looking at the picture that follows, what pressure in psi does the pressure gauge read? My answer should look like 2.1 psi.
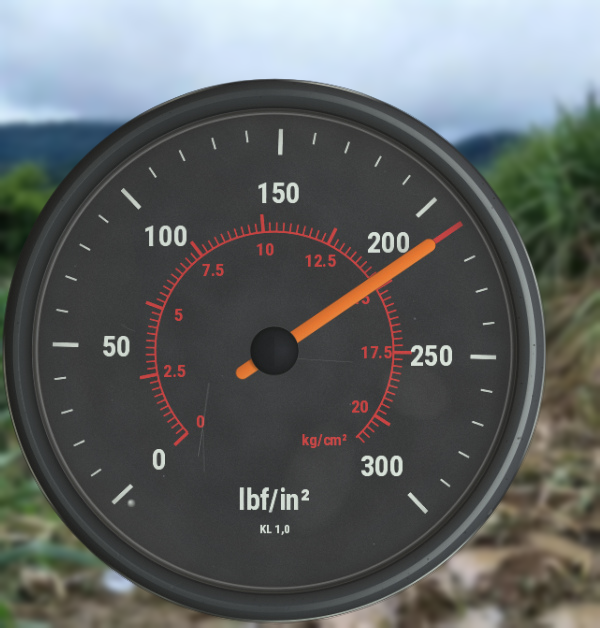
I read 210 psi
